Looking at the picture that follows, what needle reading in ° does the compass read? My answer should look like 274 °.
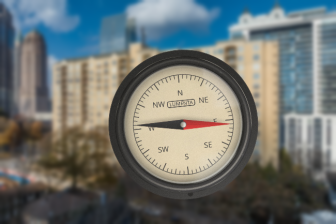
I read 95 °
